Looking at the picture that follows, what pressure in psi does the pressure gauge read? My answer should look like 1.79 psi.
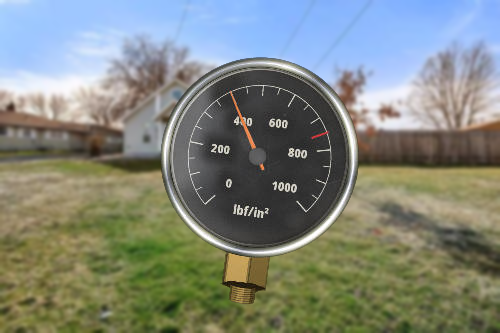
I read 400 psi
